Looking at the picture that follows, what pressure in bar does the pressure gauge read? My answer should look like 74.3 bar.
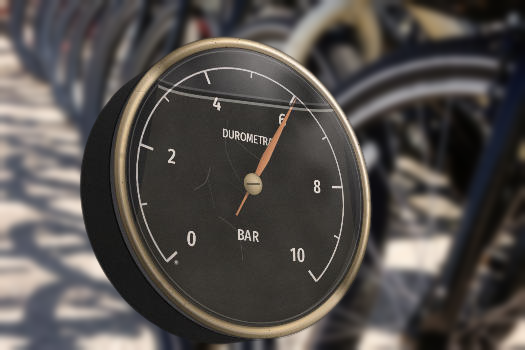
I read 6 bar
